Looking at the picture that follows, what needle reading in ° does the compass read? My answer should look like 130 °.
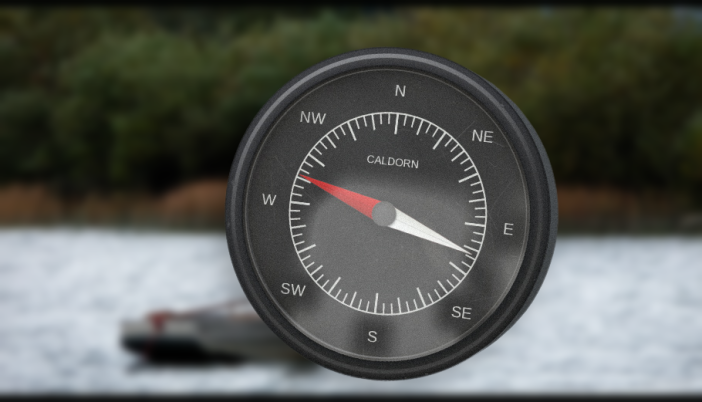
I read 287.5 °
